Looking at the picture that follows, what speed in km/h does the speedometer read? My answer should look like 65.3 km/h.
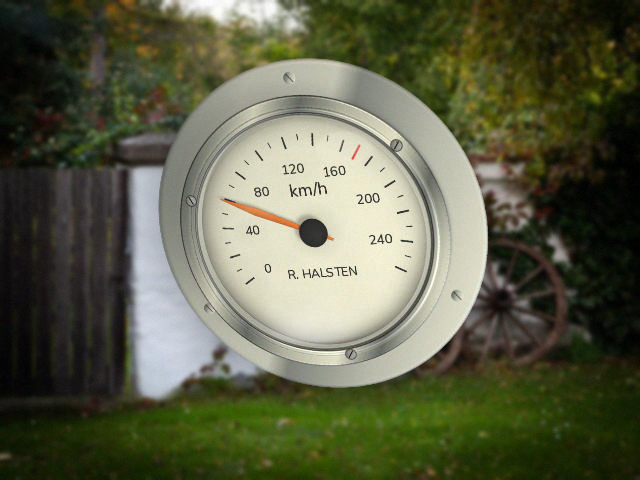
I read 60 km/h
